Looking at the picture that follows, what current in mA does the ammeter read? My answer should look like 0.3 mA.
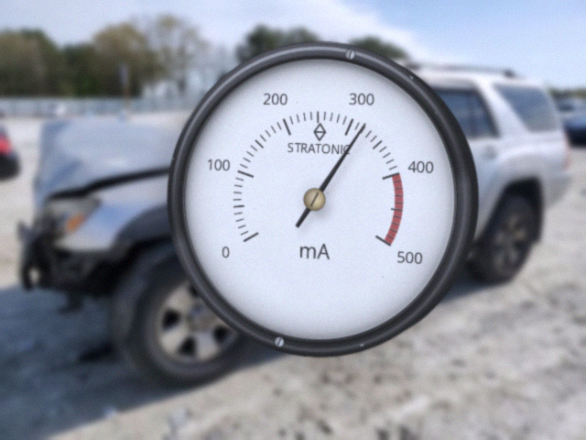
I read 320 mA
